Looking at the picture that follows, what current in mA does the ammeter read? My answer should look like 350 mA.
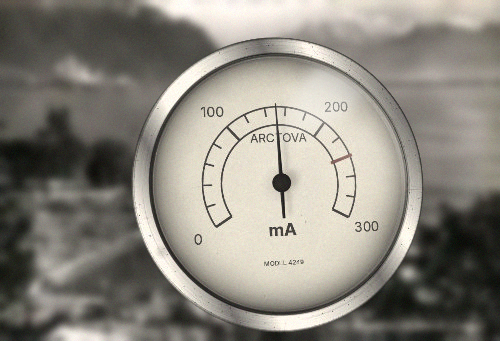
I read 150 mA
